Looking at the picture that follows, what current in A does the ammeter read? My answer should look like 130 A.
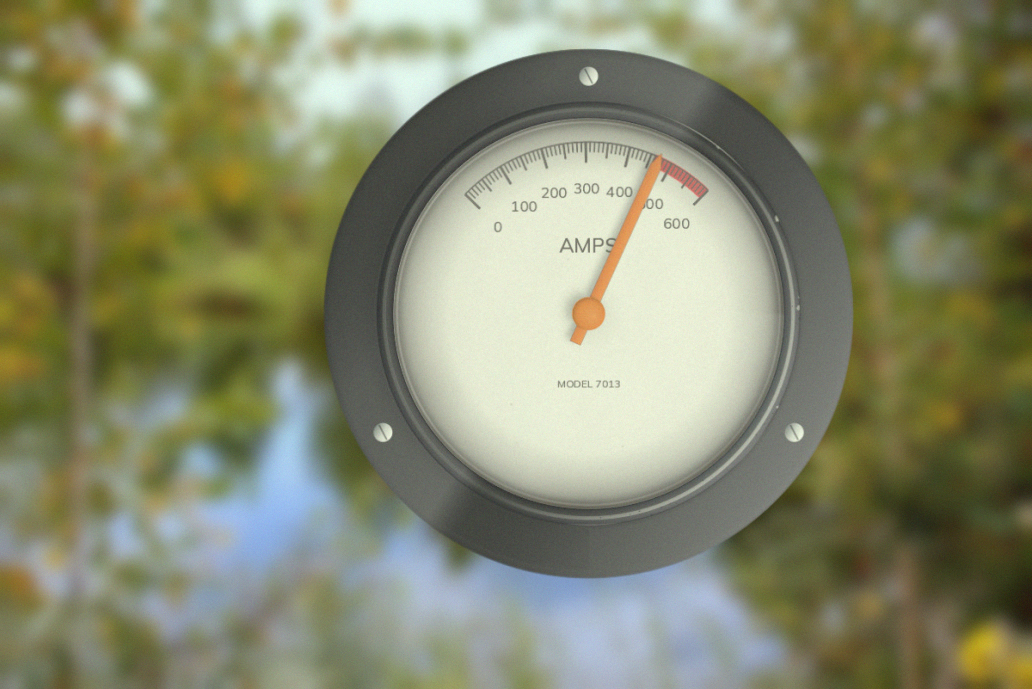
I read 470 A
